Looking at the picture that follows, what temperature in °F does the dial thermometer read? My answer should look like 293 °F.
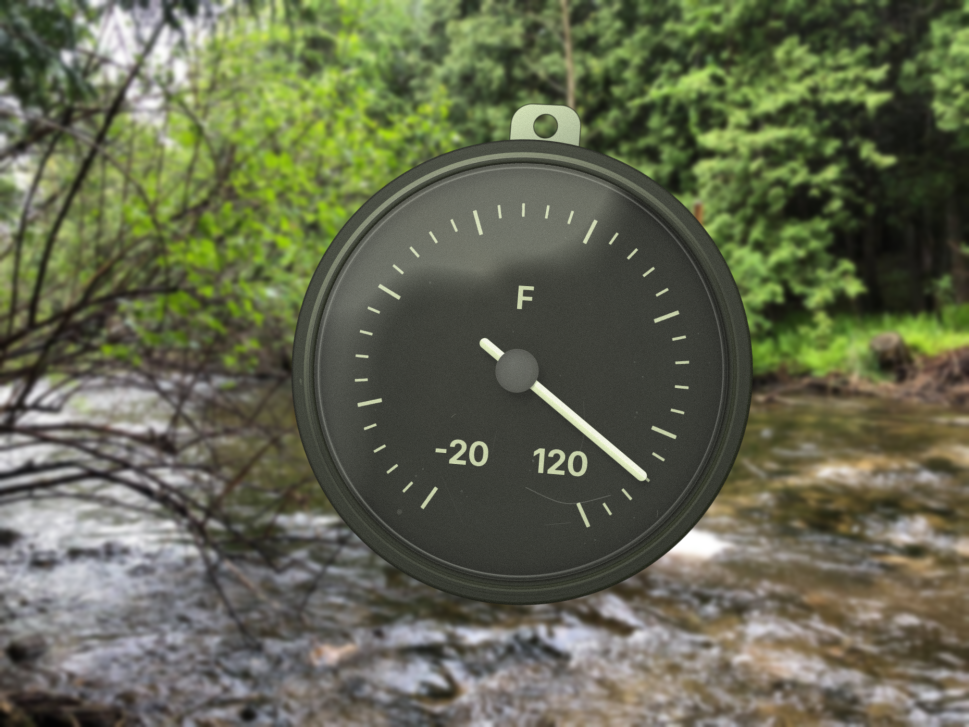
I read 108 °F
